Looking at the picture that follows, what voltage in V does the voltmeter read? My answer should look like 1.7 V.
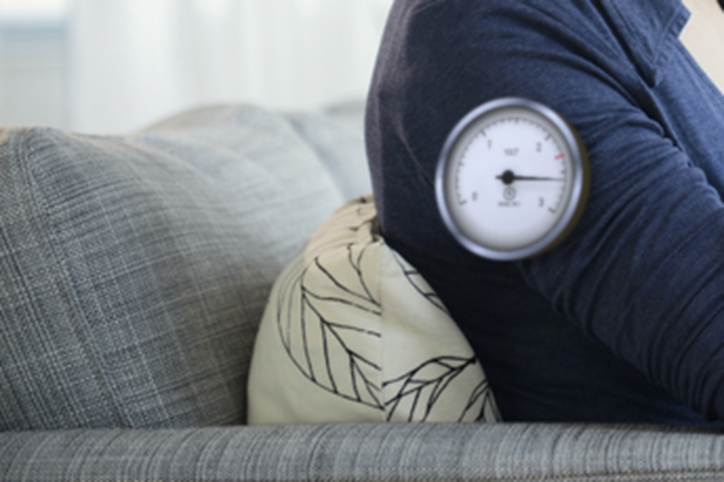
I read 2.6 V
